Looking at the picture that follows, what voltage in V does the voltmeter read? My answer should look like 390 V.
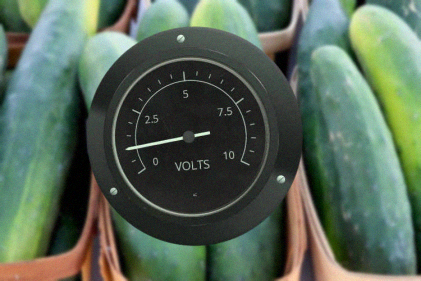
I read 1 V
